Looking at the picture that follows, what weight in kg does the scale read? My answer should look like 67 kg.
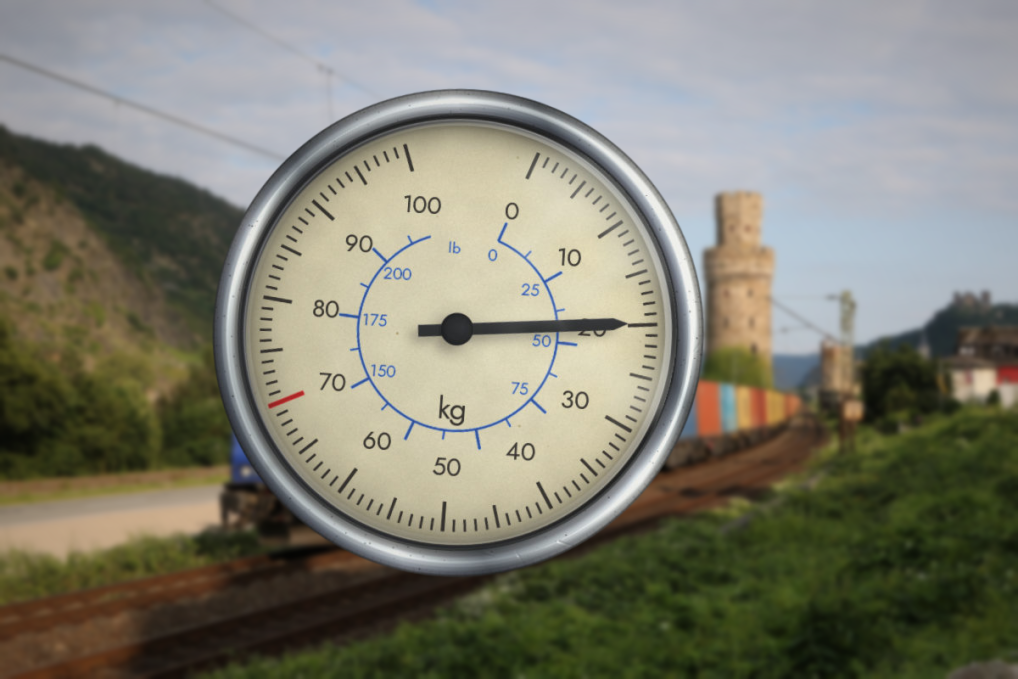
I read 20 kg
